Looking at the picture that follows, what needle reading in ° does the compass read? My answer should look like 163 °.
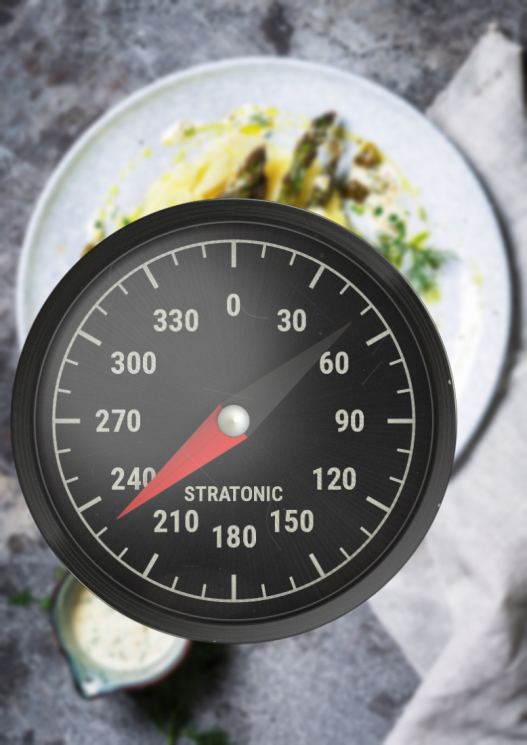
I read 230 °
